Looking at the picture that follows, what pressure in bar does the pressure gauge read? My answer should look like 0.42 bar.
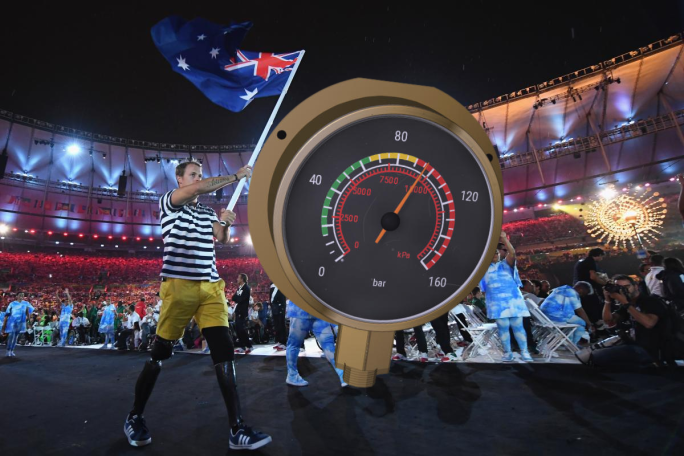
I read 95 bar
